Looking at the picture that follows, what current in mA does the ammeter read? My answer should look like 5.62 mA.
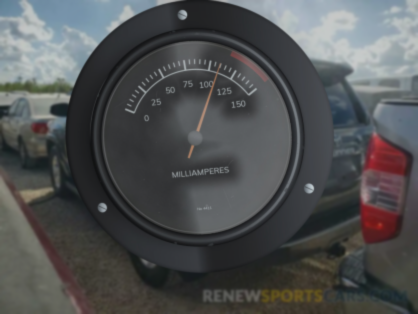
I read 110 mA
